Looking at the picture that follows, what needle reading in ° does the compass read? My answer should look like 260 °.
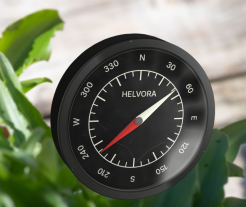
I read 230 °
